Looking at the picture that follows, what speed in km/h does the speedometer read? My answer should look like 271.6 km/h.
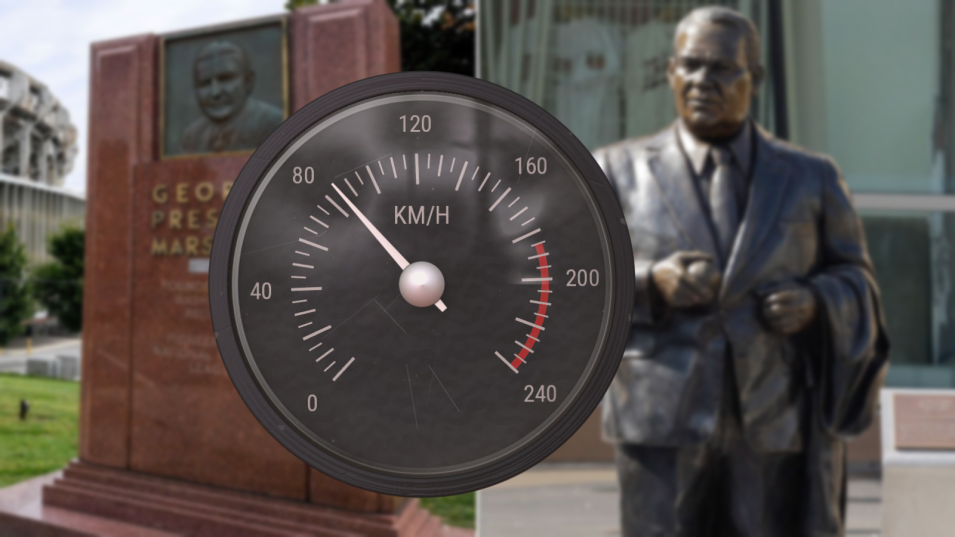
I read 85 km/h
